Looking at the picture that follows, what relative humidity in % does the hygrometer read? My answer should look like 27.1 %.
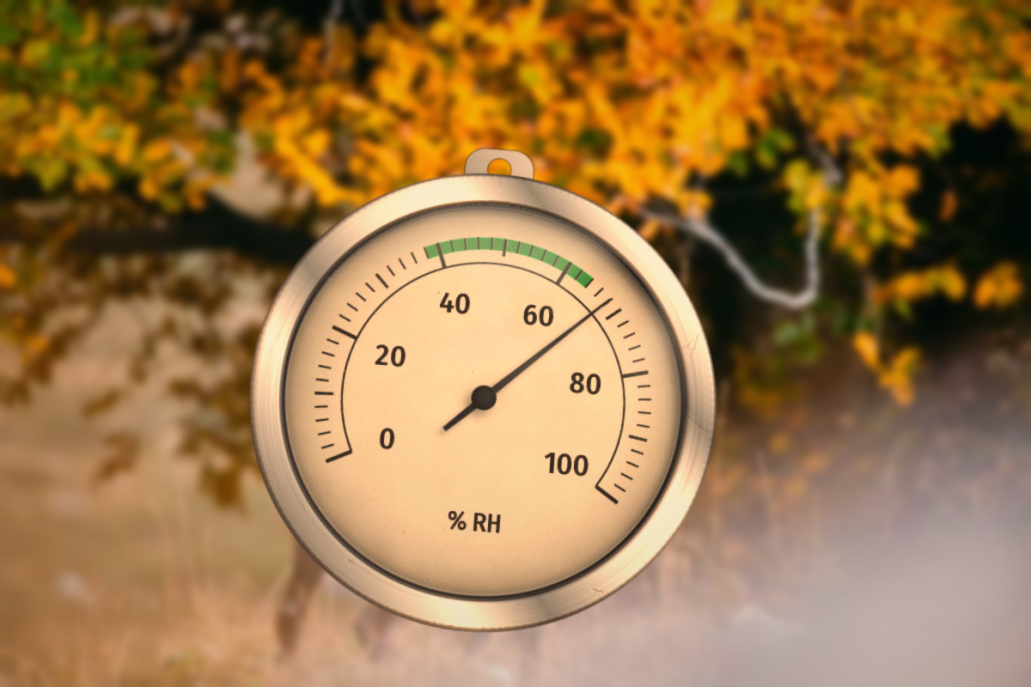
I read 68 %
